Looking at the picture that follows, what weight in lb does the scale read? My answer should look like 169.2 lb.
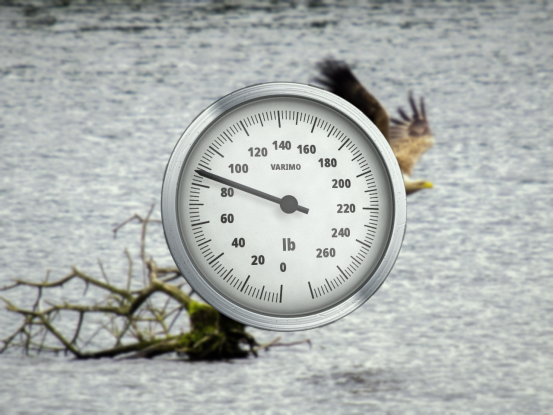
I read 86 lb
